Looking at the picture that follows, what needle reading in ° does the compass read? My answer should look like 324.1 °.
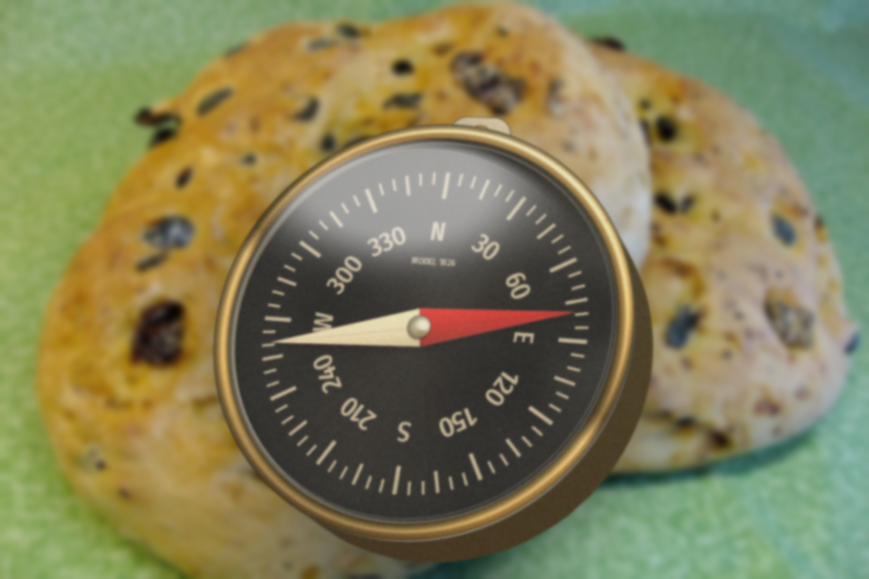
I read 80 °
